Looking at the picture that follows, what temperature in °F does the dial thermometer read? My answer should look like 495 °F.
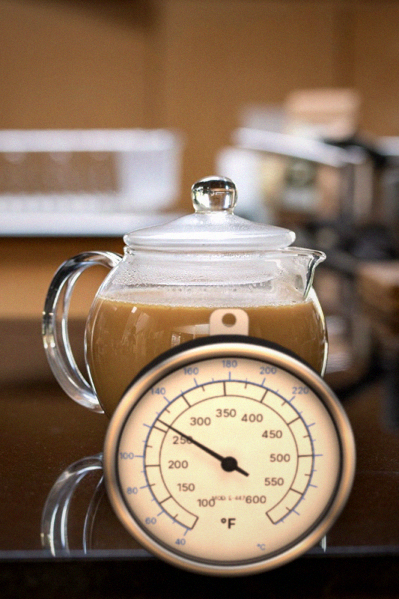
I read 262.5 °F
